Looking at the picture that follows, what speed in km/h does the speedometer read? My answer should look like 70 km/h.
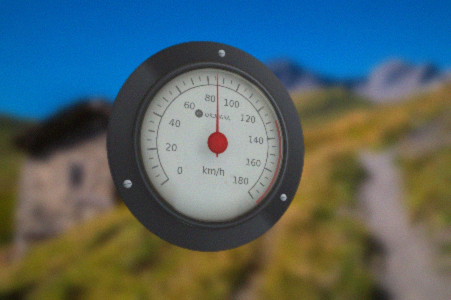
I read 85 km/h
